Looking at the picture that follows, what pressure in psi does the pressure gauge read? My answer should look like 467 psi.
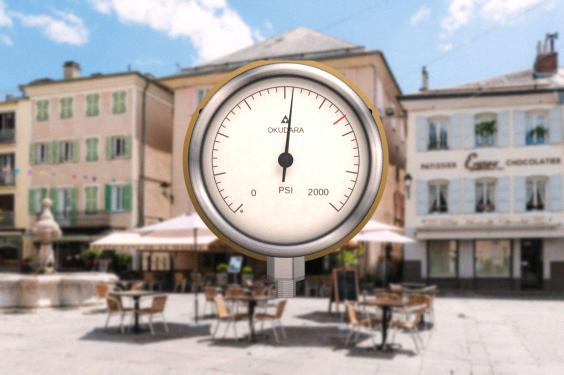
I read 1050 psi
